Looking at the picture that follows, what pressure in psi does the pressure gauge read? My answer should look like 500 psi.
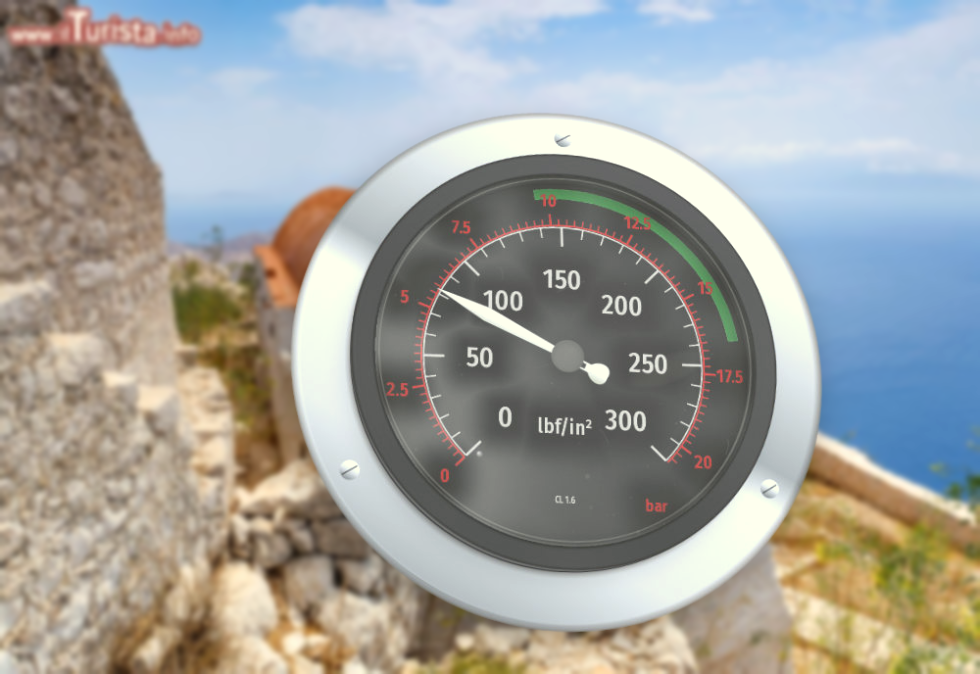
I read 80 psi
